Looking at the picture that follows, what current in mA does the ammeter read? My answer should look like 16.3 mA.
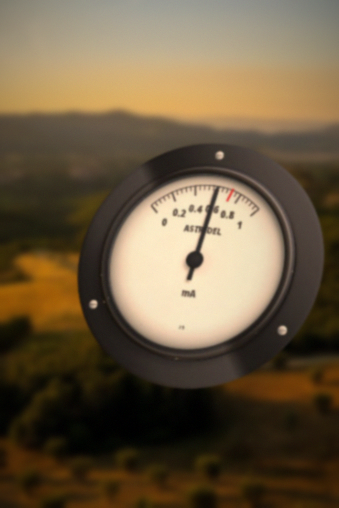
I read 0.6 mA
